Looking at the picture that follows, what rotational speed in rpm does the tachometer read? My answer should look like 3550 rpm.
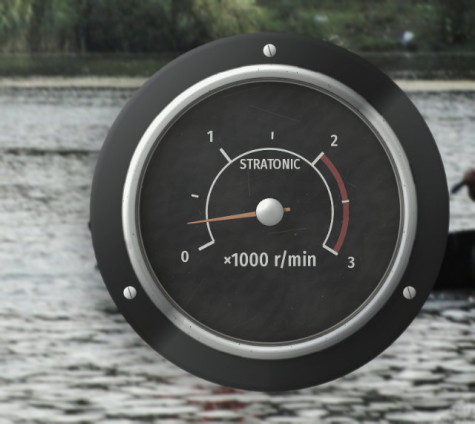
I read 250 rpm
